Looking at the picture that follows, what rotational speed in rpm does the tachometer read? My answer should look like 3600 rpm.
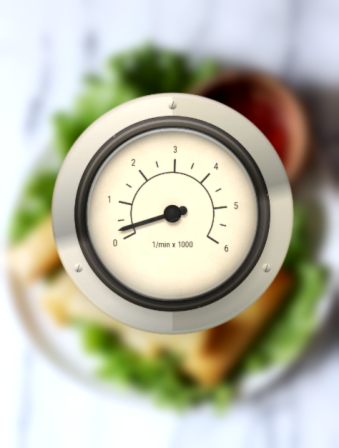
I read 250 rpm
